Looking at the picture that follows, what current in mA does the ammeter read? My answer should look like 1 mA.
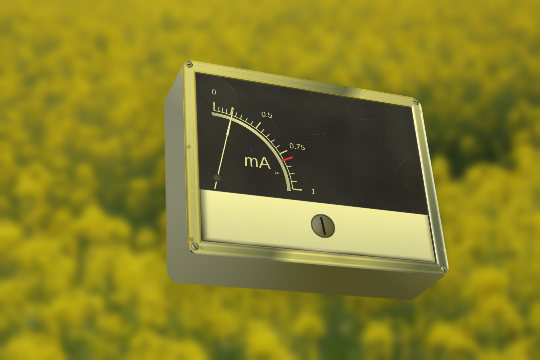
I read 0.25 mA
